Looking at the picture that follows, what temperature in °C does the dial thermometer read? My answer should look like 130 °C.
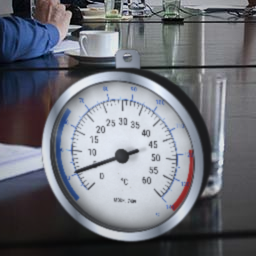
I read 5 °C
